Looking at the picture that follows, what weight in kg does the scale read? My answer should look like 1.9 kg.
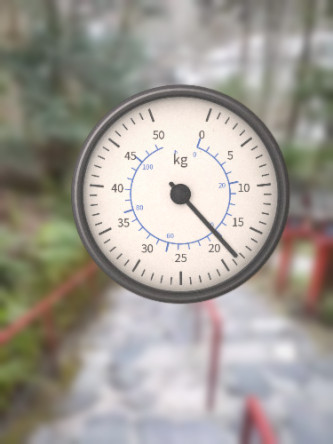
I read 18.5 kg
